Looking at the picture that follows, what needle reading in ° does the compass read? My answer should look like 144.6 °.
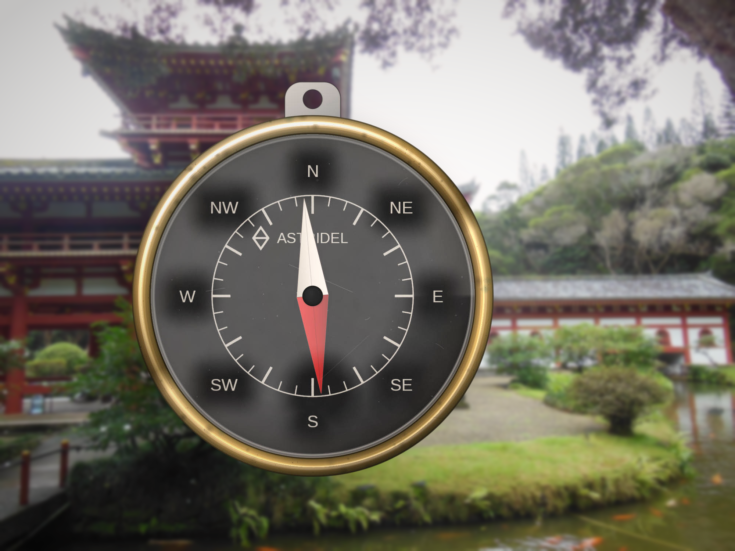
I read 175 °
